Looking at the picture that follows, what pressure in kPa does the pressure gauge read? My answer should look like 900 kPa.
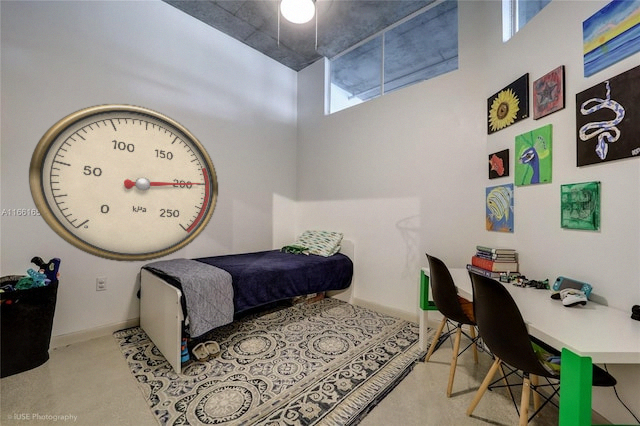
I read 200 kPa
